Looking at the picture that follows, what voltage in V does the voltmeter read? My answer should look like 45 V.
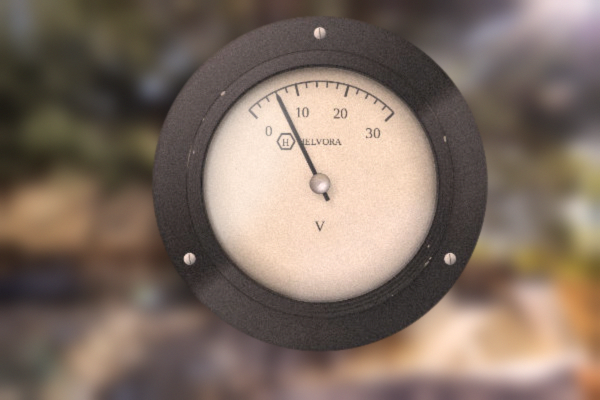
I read 6 V
